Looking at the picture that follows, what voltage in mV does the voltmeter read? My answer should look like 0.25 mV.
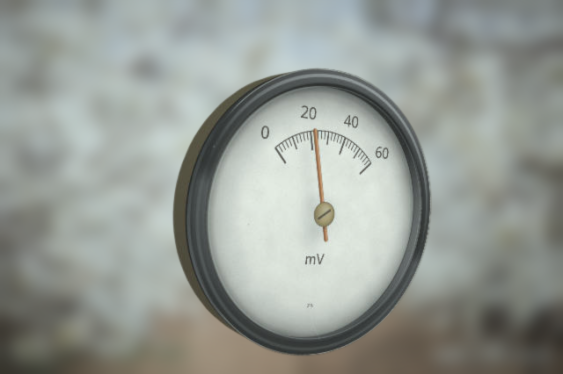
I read 20 mV
